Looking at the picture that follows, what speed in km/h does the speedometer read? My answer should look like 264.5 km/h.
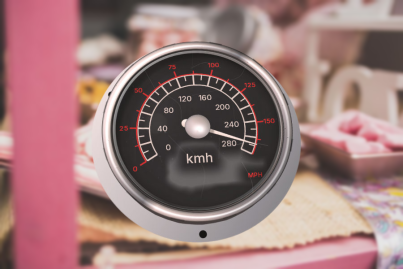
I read 270 km/h
